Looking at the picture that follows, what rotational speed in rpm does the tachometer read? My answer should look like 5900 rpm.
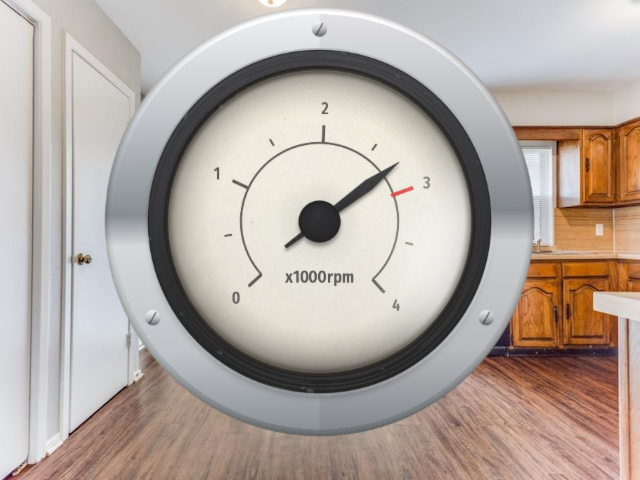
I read 2750 rpm
